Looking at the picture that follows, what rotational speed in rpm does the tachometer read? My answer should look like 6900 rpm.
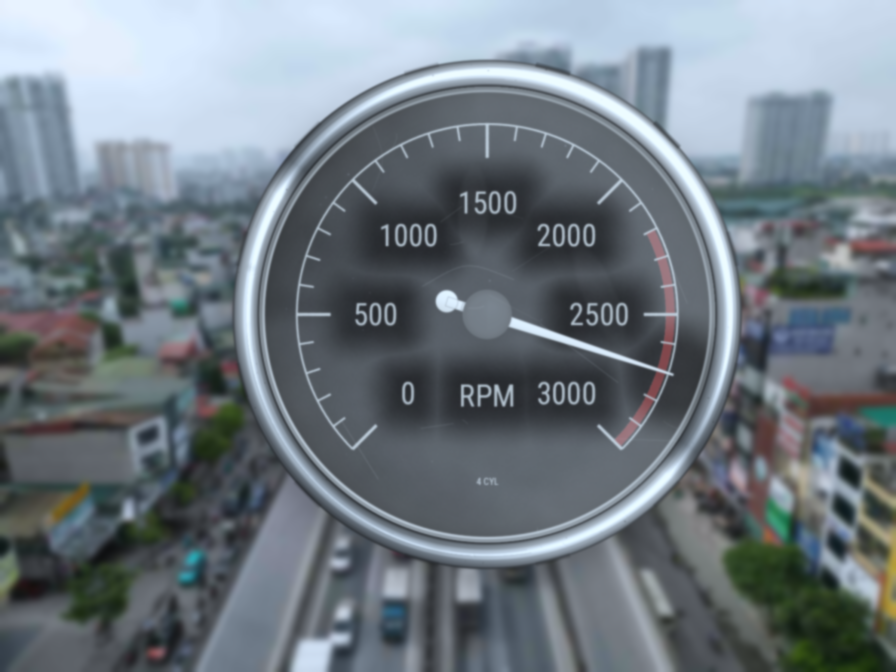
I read 2700 rpm
